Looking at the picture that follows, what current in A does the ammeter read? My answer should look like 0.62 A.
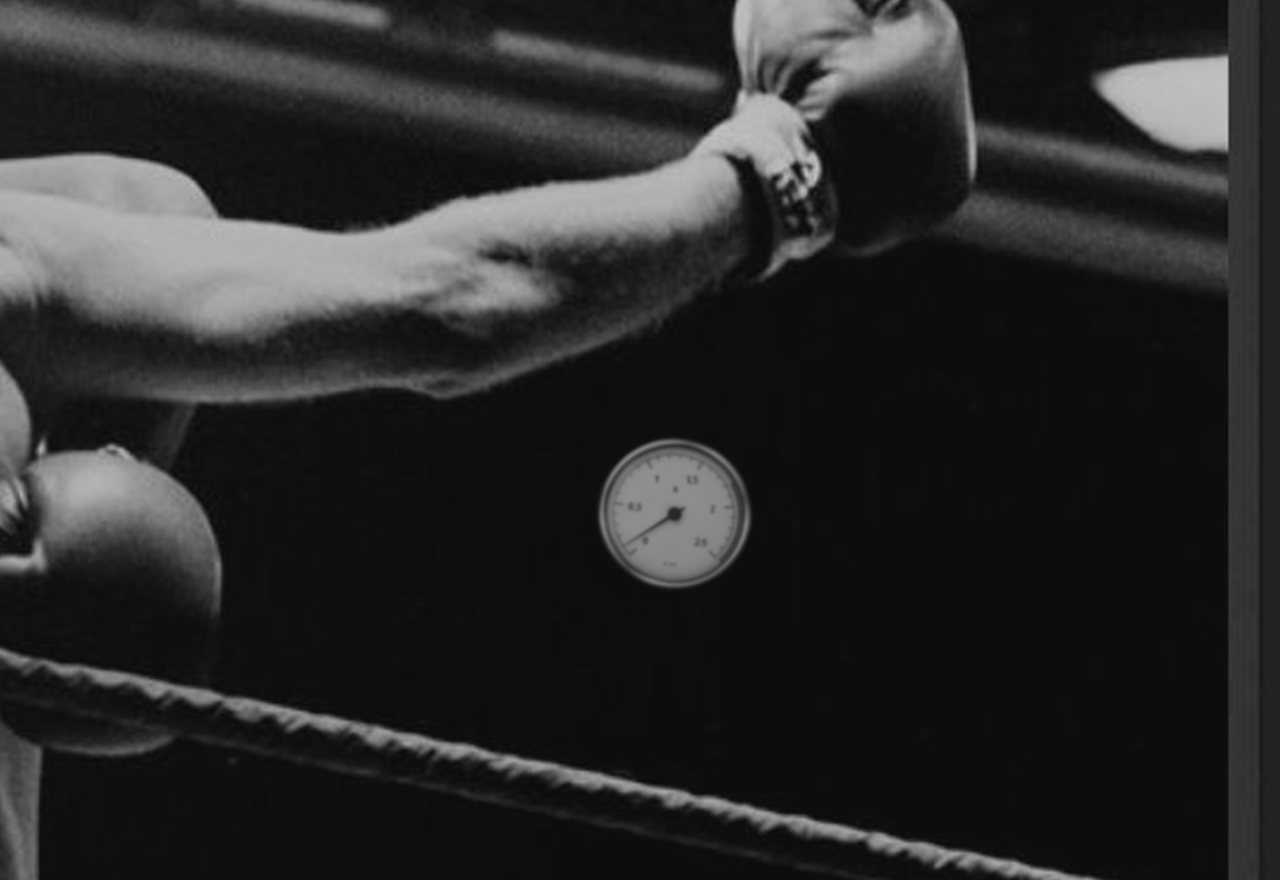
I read 0.1 A
